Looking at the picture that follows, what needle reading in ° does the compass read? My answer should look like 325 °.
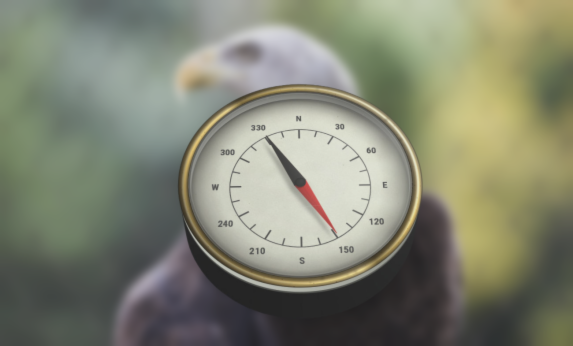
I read 150 °
